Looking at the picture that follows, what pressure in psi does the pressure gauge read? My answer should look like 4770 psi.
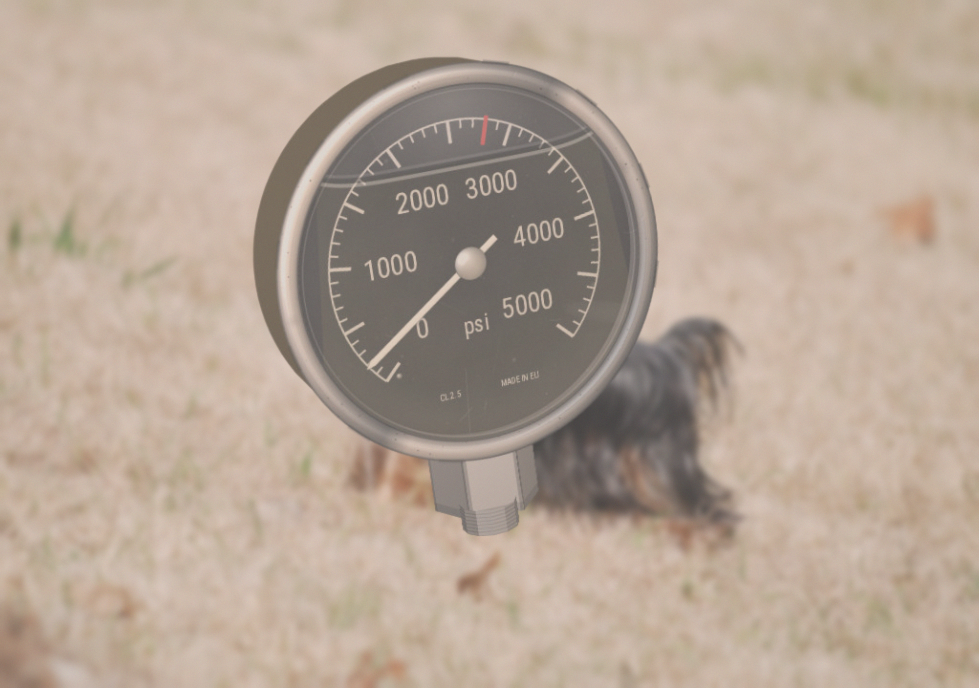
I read 200 psi
